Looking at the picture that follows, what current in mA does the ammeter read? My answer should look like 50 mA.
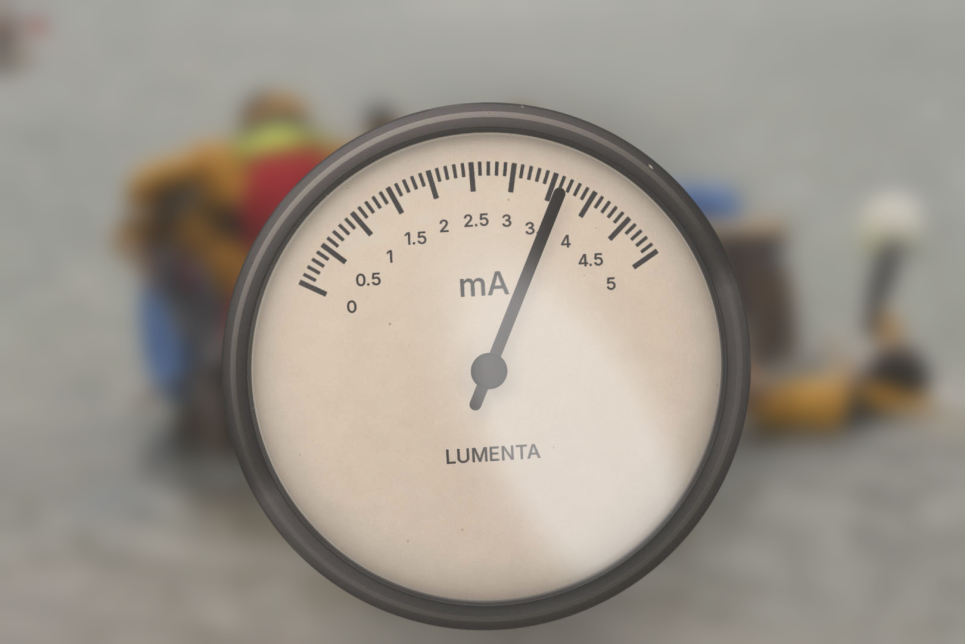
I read 3.6 mA
